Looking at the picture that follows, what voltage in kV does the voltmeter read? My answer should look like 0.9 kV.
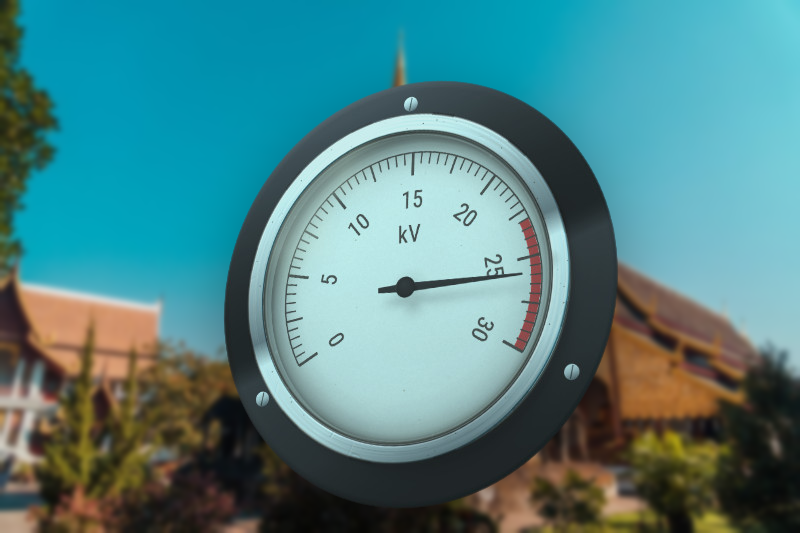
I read 26 kV
